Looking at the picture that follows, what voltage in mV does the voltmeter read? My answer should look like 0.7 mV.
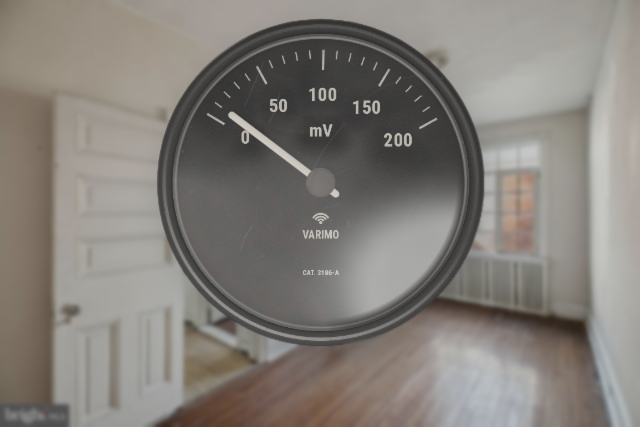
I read 10 mV
